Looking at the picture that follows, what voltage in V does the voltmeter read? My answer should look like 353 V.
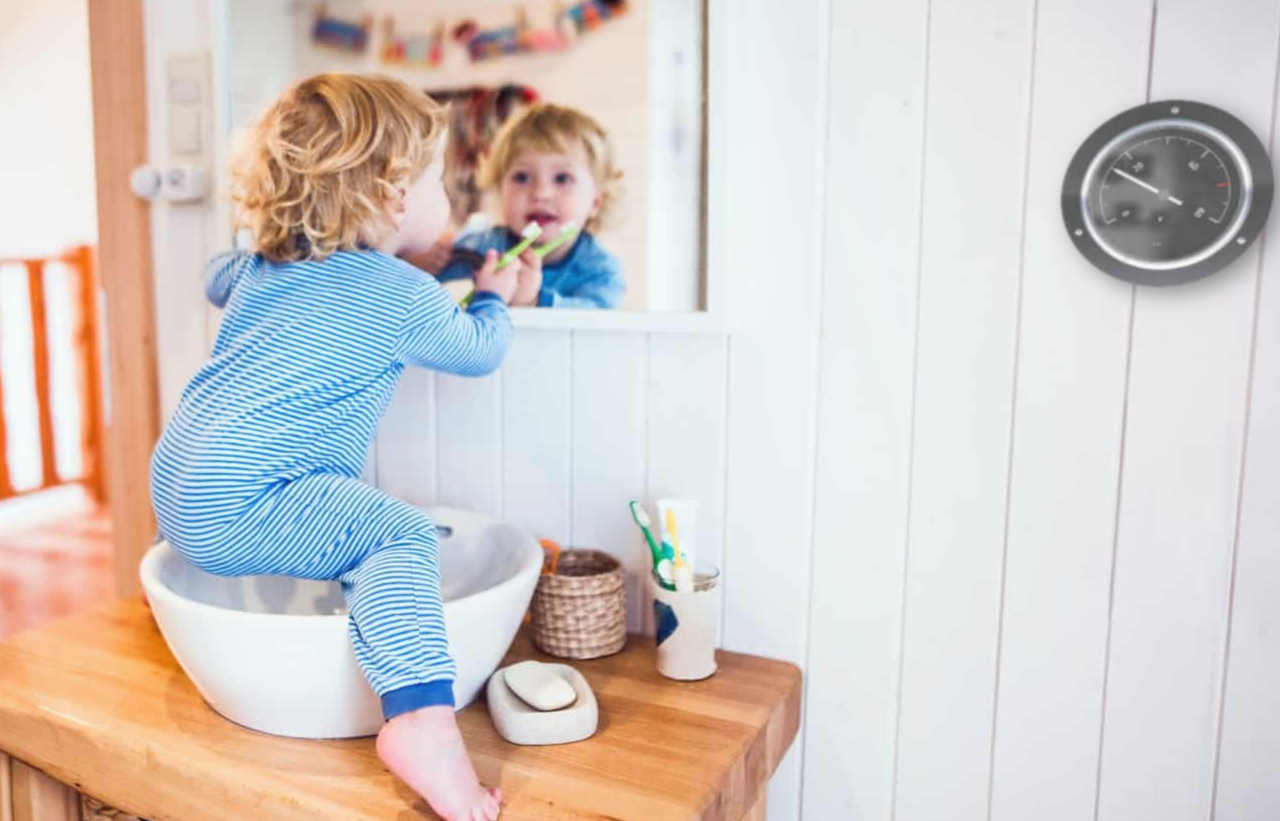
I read 15 V
